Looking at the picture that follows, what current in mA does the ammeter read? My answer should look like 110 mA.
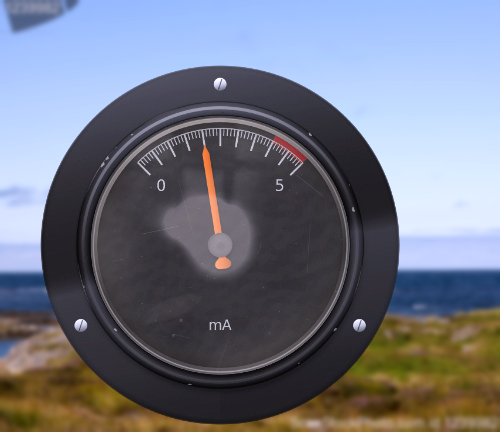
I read 2 mA
